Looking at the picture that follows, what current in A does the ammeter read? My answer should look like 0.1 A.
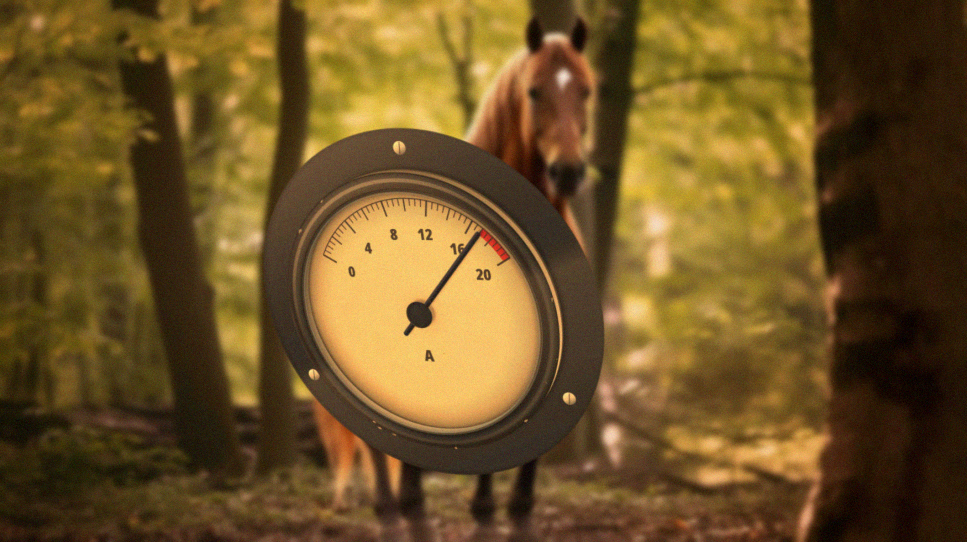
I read 17 A
